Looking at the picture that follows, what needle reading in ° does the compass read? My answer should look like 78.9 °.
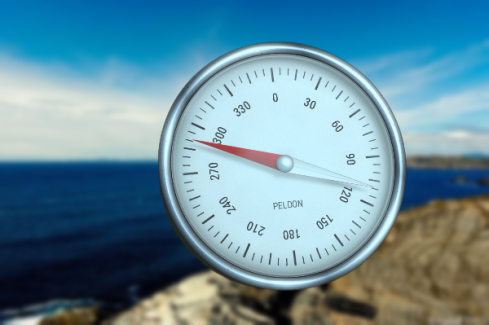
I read 290 °
